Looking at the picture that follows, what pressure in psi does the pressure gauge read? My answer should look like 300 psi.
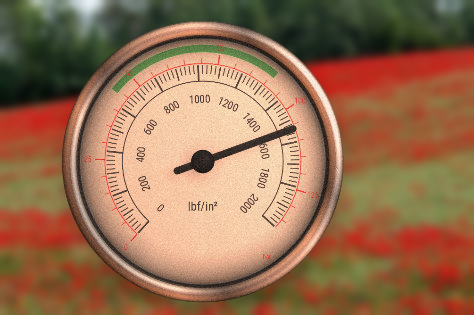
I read 1540 psi
